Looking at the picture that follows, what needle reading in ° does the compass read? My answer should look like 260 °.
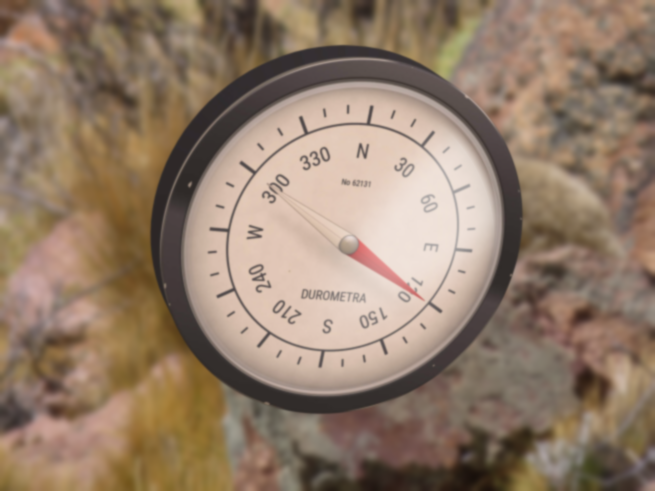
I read 120 °
